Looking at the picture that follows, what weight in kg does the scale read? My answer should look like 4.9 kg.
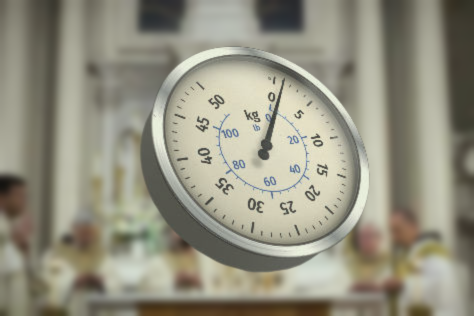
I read 1 kg
